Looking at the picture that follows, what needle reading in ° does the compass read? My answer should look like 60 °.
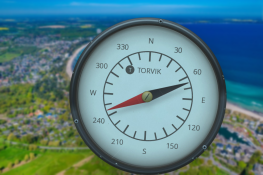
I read 247.5 °
